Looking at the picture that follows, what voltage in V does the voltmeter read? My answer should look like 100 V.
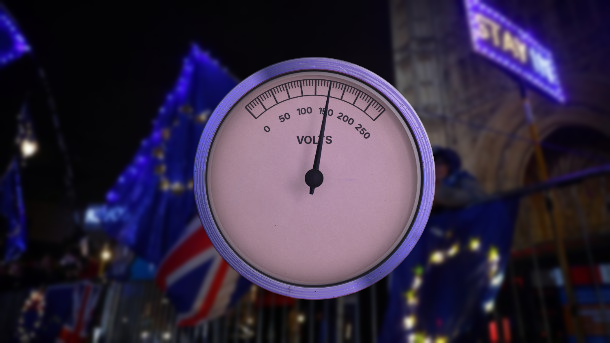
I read 150 V
